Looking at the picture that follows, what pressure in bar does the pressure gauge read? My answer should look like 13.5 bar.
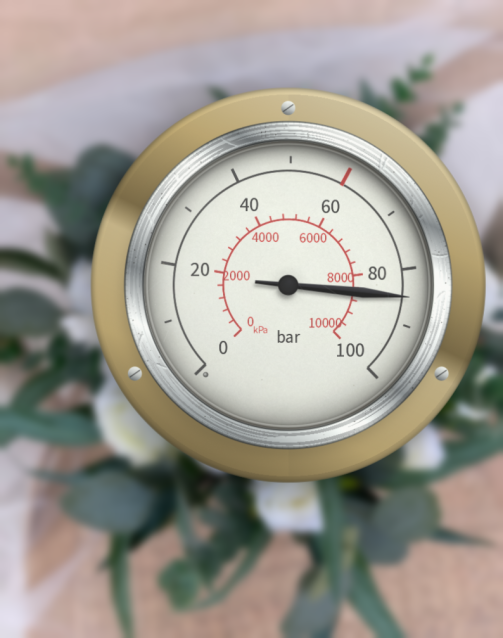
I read 85 bar
